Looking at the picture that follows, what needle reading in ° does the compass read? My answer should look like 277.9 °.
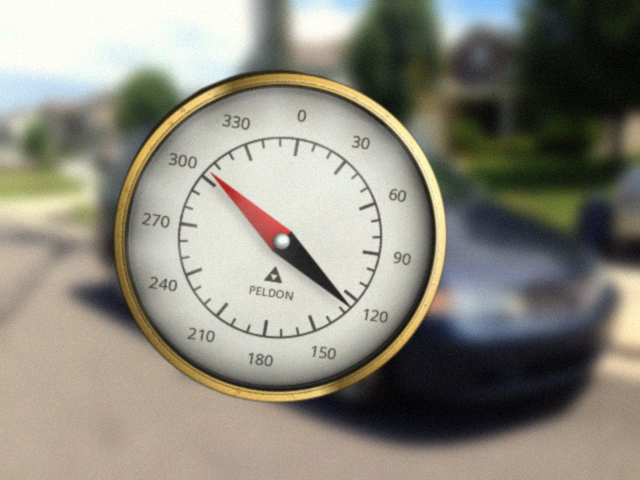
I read 305 °
